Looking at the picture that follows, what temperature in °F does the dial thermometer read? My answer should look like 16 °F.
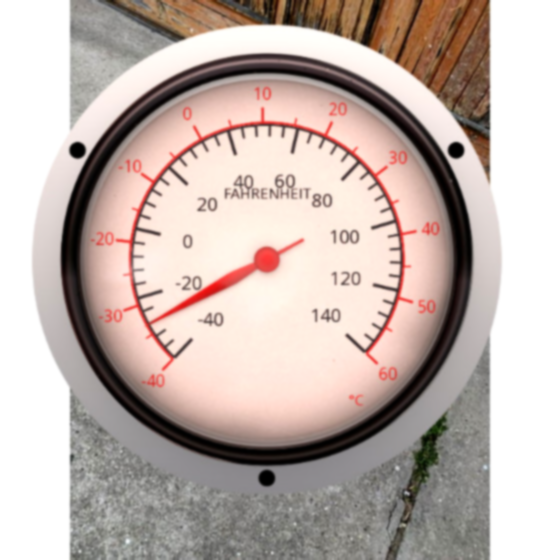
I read -28 °F
